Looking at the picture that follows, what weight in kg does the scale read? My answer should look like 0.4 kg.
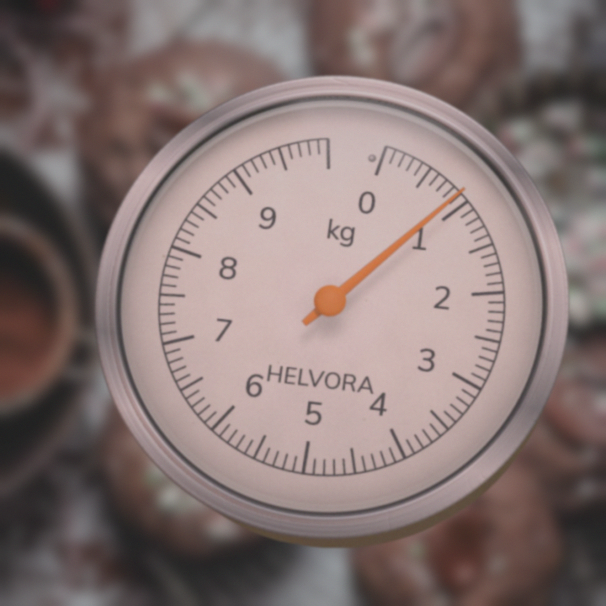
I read 0.9 kg
